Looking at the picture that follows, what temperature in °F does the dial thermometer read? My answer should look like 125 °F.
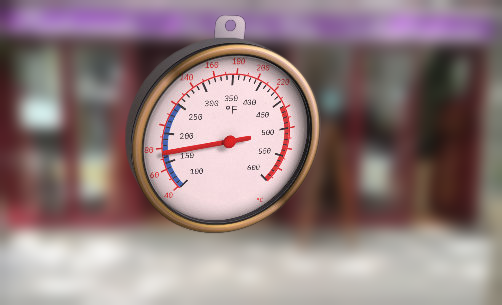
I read 170 °F
